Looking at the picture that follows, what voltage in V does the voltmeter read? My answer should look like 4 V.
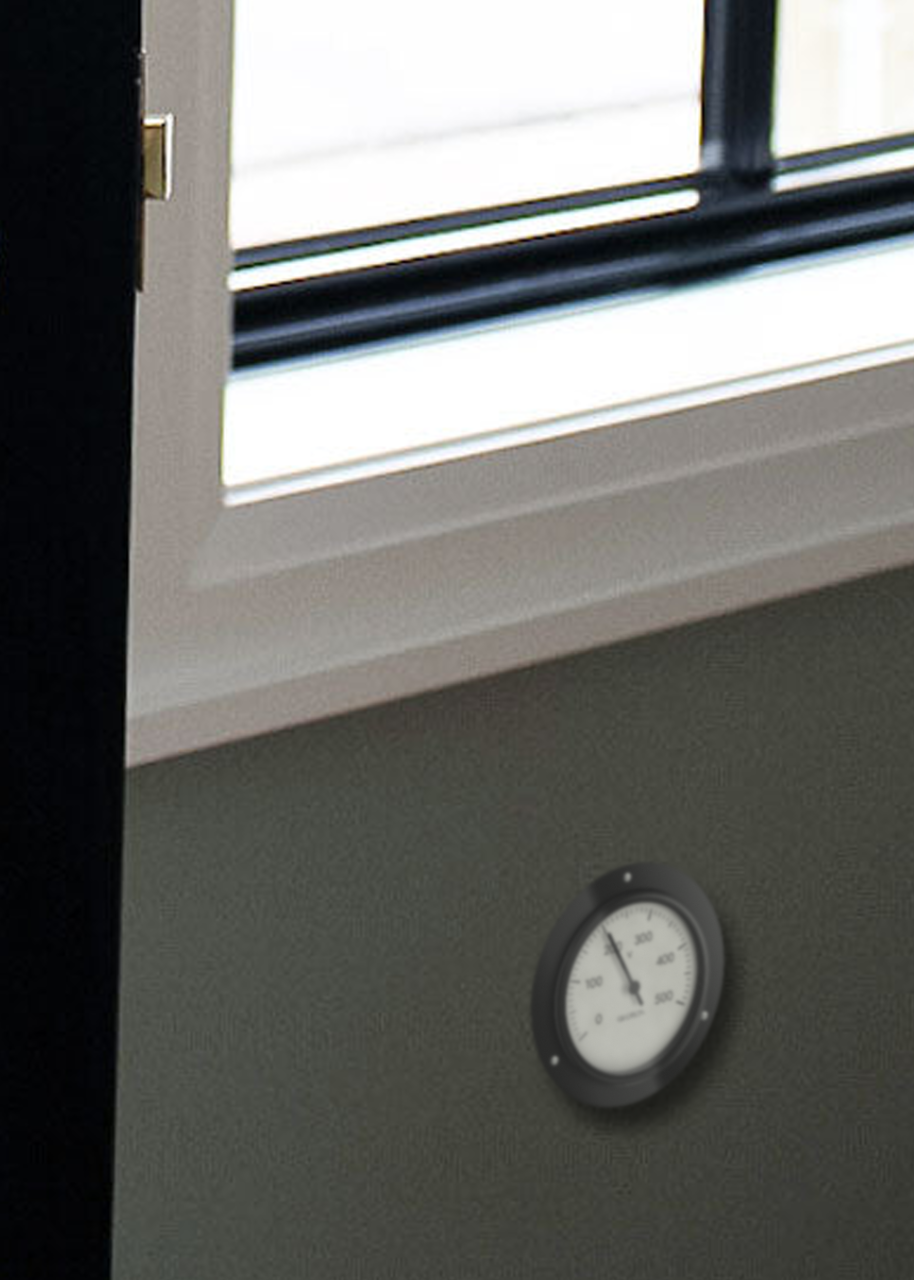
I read 200 V
